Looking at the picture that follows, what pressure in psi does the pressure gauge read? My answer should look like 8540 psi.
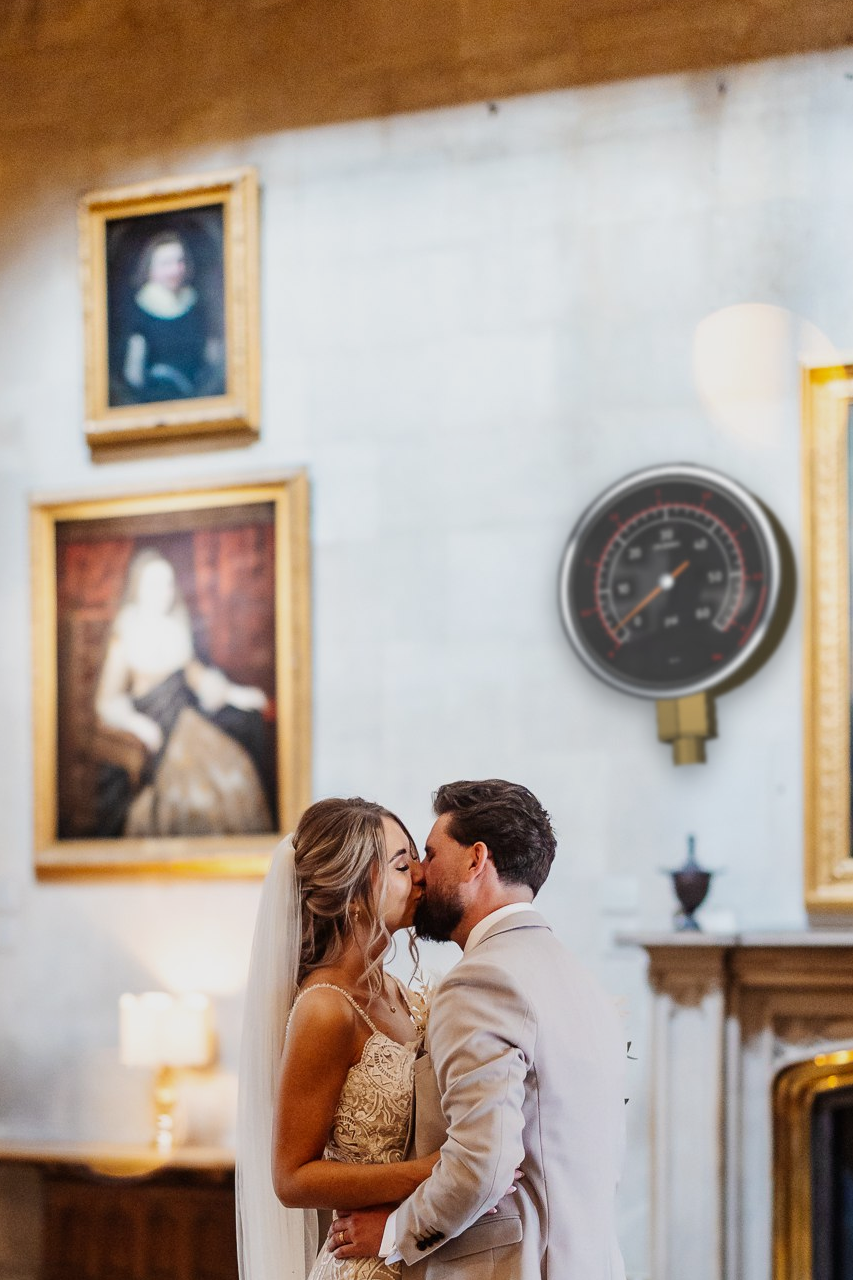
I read 2 psi
